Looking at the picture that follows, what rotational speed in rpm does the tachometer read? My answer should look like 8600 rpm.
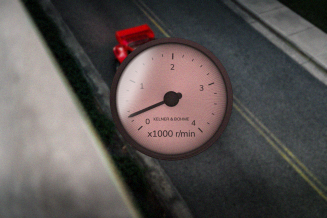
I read 300 rpm
